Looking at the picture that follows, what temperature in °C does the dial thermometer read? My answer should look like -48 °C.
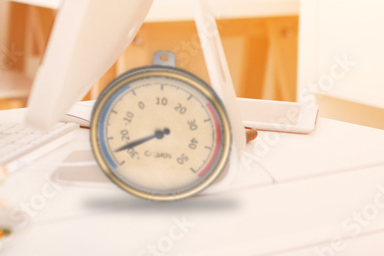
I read -25 °C
